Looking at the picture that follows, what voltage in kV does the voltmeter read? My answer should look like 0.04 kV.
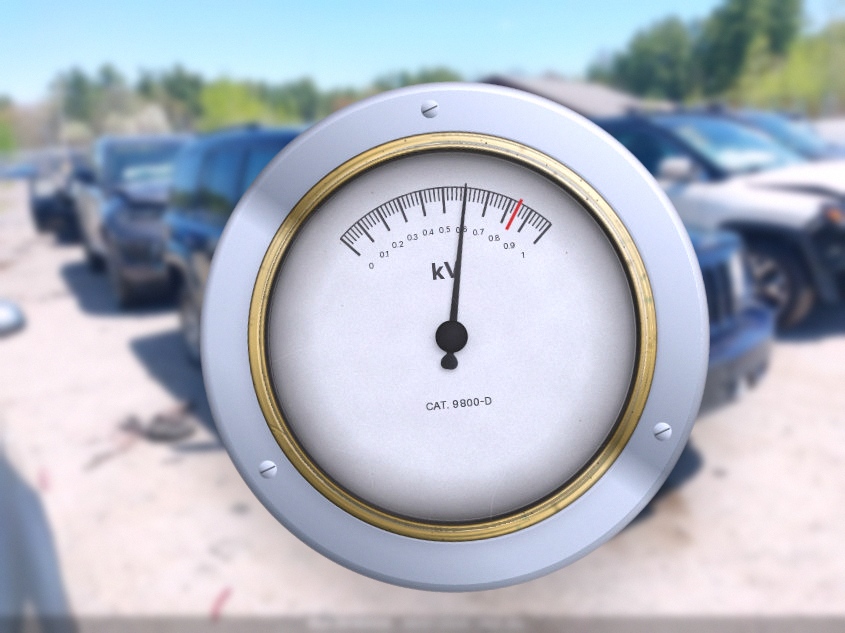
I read 0.6 kV
